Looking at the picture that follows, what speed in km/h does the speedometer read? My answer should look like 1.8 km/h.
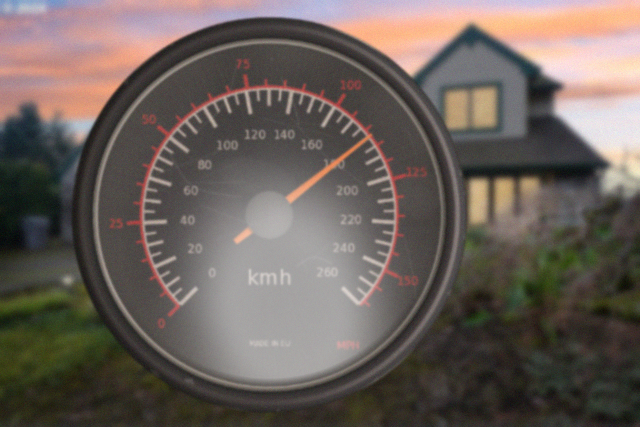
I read 180 km/h
